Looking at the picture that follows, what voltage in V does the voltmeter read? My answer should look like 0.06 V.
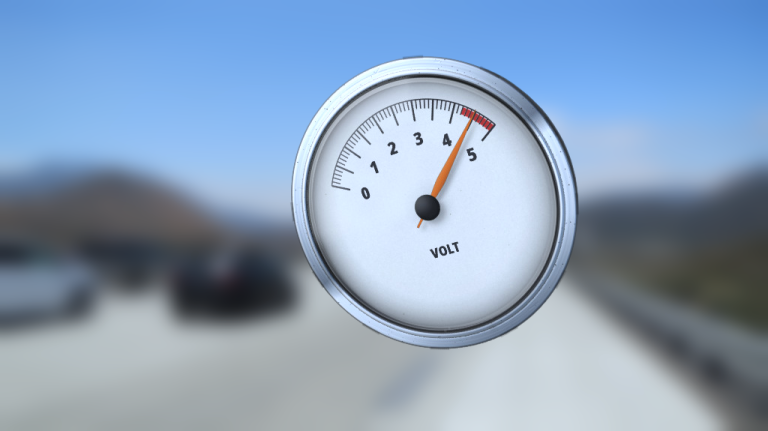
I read 4.5 V
